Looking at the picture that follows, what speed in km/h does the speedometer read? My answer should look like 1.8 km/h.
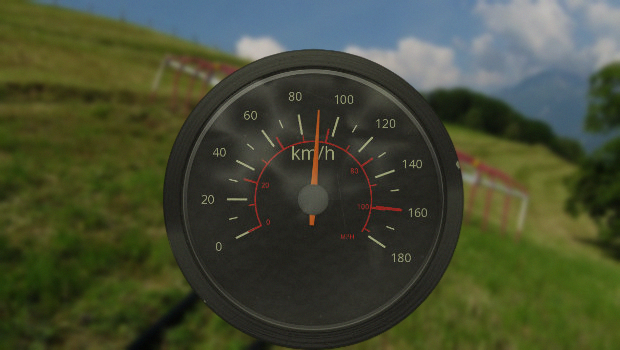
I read 90 km/h
